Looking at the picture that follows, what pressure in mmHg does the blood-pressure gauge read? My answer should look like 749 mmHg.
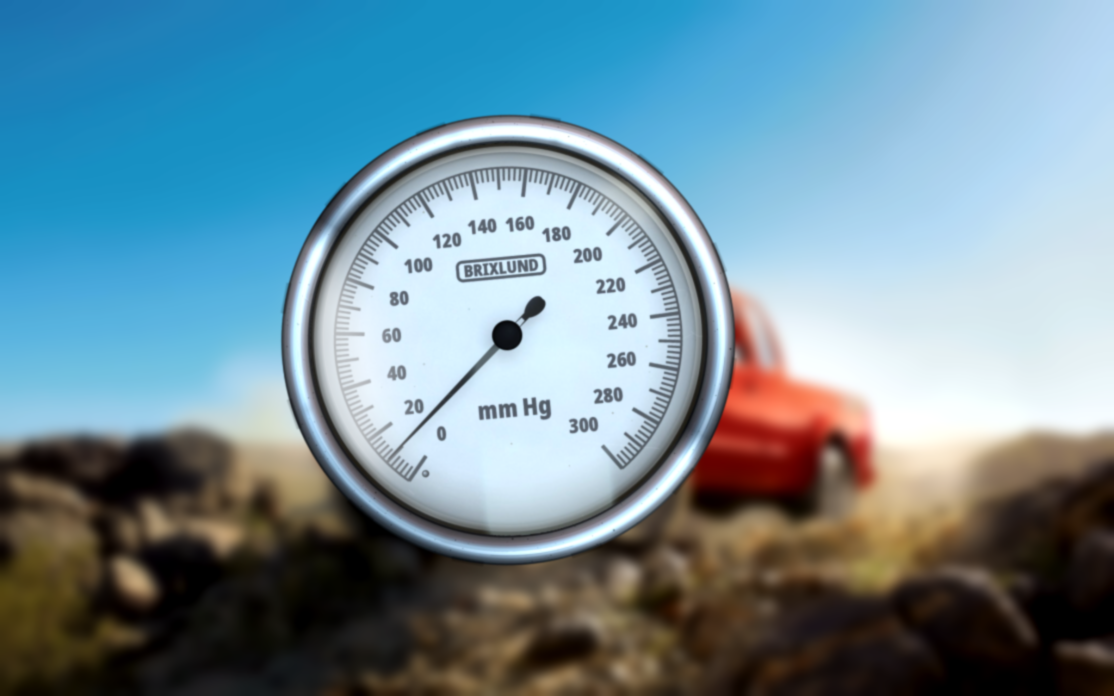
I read 10 mmHg
